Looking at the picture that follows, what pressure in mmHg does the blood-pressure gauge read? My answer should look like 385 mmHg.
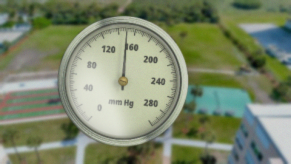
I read 150 mmHg
